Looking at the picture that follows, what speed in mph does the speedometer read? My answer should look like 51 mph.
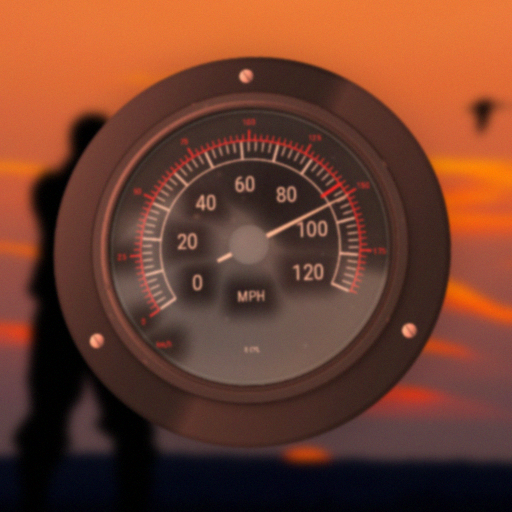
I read 94 mph
